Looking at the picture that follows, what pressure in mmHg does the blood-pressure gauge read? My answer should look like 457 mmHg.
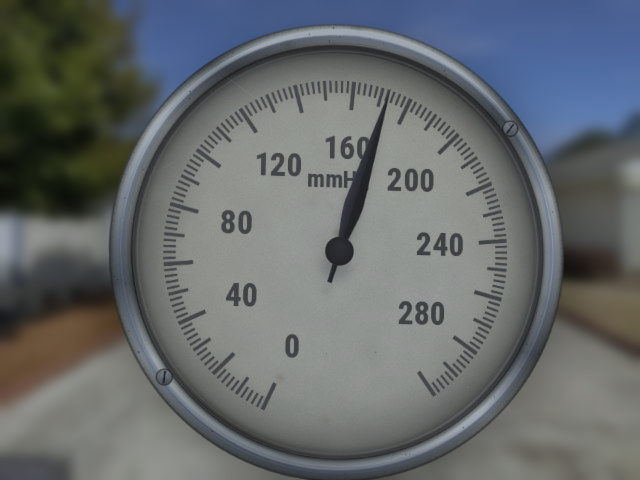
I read 172 mmHg
